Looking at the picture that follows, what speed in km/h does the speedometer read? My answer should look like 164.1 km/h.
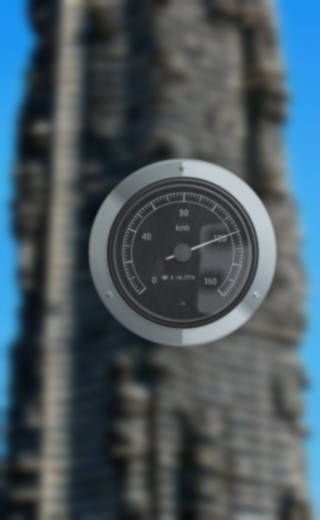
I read 120 km/h
